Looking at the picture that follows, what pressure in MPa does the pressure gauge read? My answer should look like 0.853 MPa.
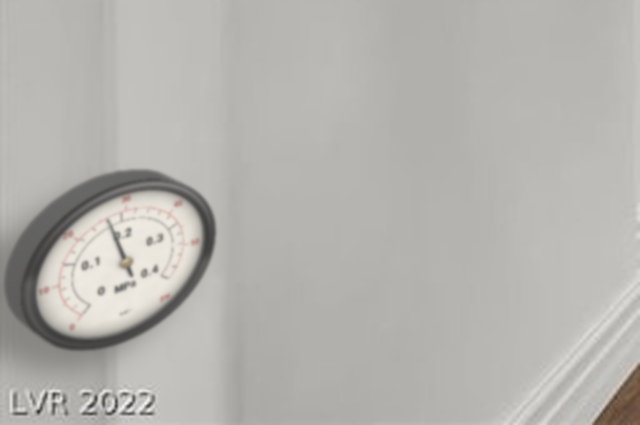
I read 0.18 MPa
